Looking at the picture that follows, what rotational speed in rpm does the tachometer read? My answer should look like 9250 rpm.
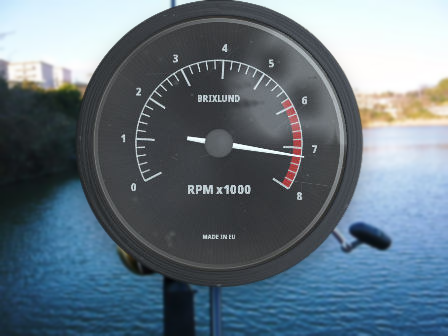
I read 7200 rpm
